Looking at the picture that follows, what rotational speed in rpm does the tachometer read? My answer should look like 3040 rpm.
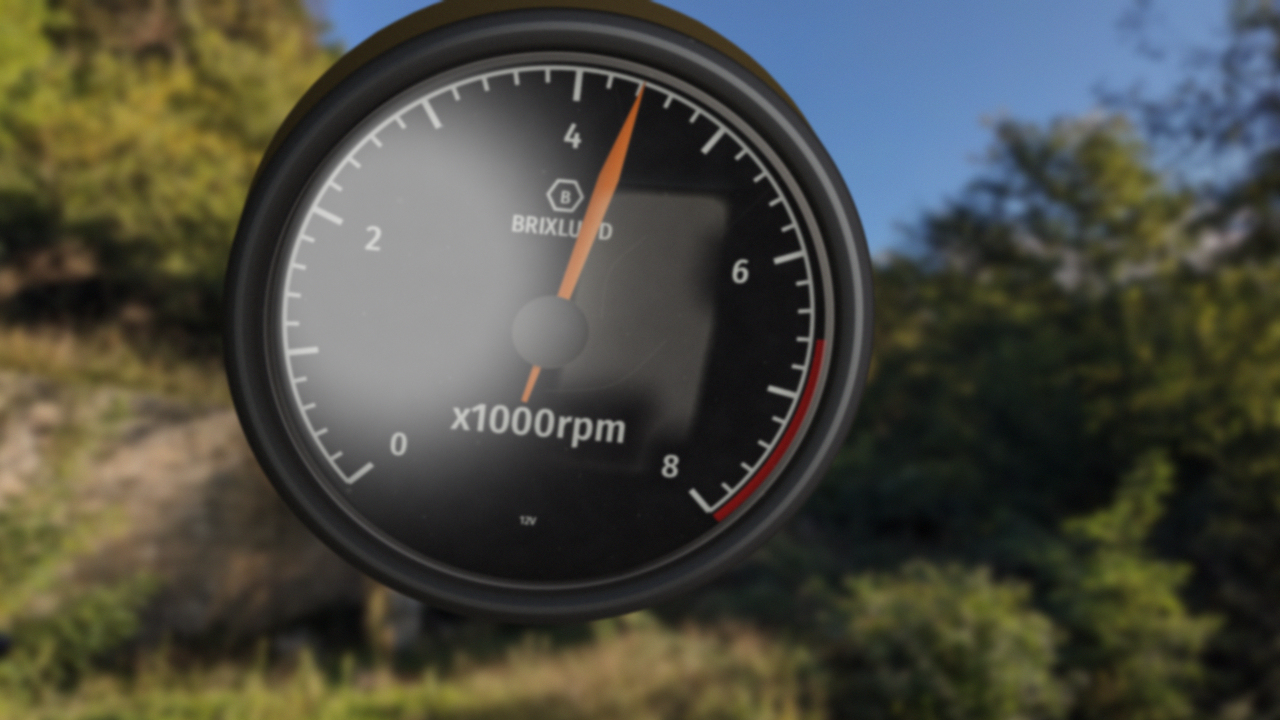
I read 4400 rpm
